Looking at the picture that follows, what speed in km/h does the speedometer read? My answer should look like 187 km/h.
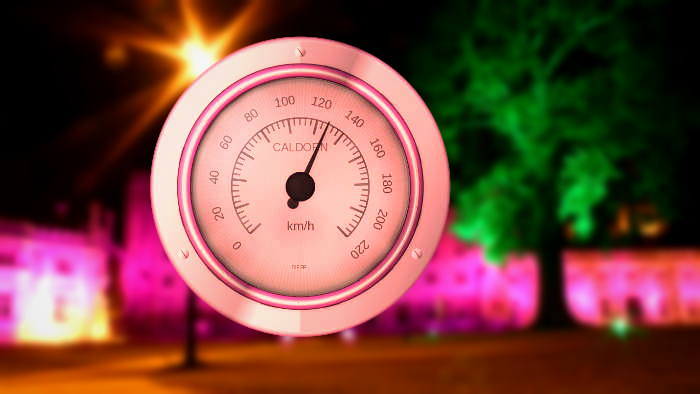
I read 128 km/h
